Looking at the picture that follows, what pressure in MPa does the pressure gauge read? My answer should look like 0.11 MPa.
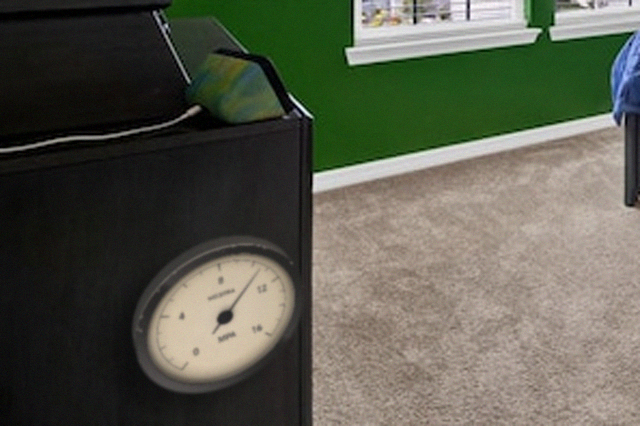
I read 10.5 MPa
